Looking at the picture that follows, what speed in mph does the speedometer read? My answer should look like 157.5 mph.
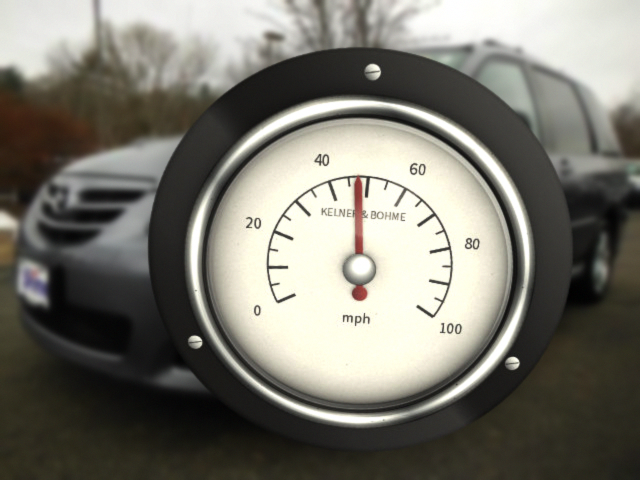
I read 47.5 mph
